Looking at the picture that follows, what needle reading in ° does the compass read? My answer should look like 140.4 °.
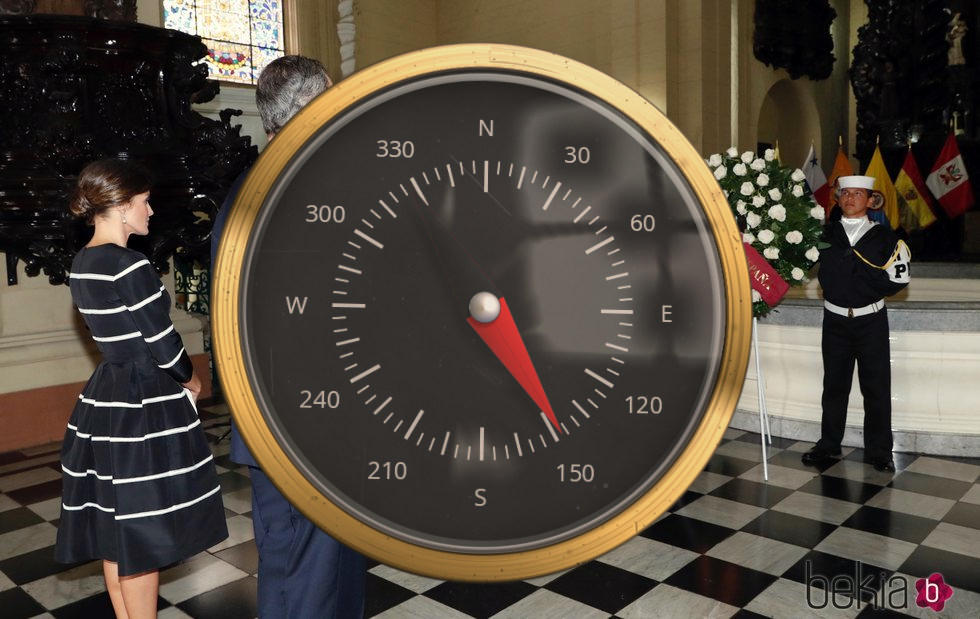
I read 147.5 °
